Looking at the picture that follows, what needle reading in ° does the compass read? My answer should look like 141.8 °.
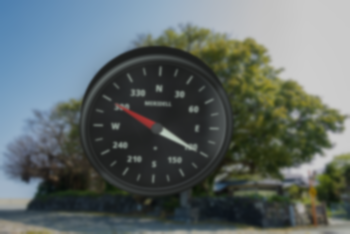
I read 300 °
